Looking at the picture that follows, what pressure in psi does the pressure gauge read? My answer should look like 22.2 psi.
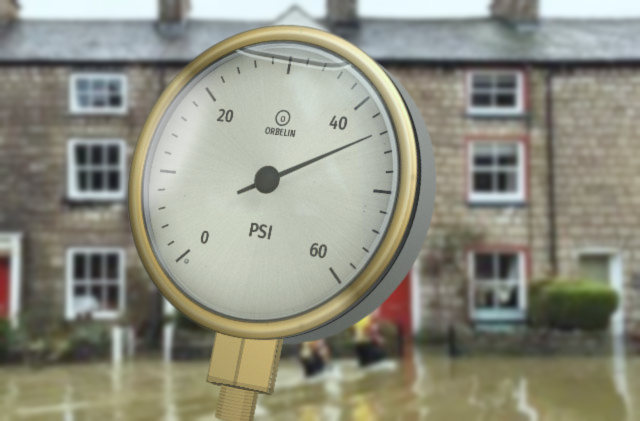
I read 44 psi
